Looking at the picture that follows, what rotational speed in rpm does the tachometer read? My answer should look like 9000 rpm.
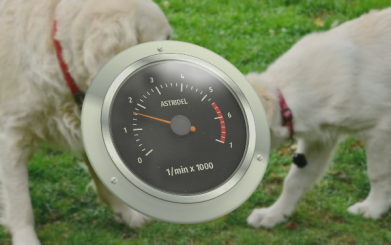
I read 1600 rpm
